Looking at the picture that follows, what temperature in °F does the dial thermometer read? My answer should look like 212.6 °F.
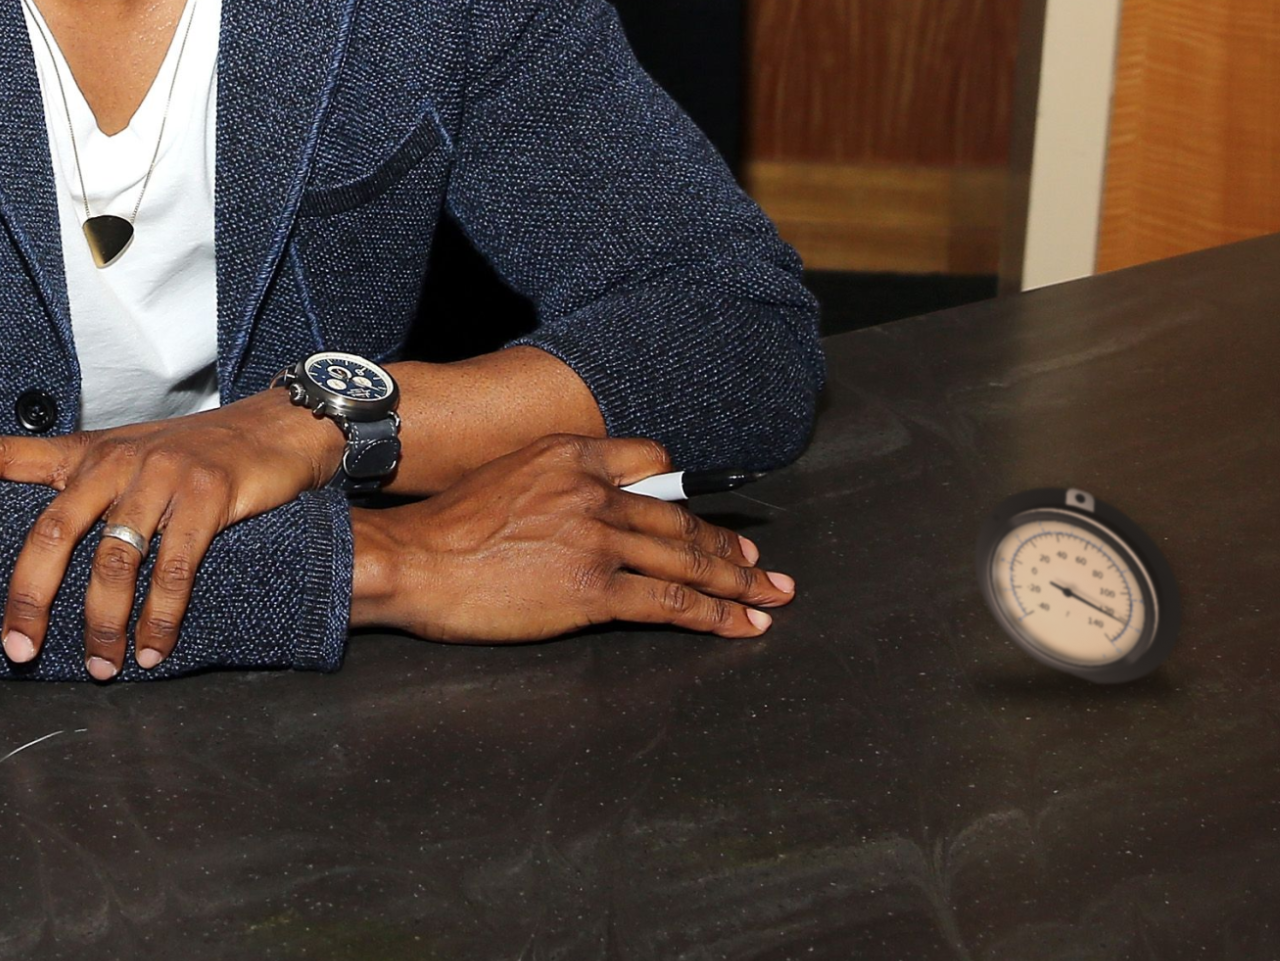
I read 120 °F
